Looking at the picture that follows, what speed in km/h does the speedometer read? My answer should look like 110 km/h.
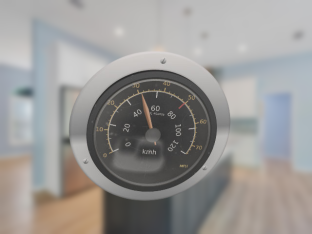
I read 50 km/h
